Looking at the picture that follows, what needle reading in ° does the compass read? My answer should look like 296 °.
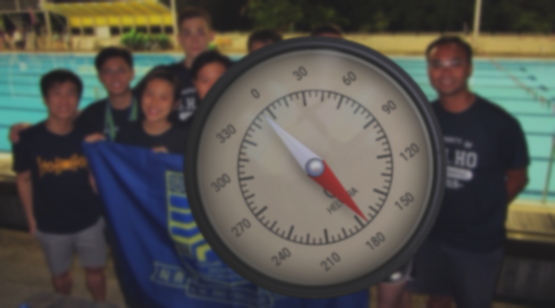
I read 175 °
